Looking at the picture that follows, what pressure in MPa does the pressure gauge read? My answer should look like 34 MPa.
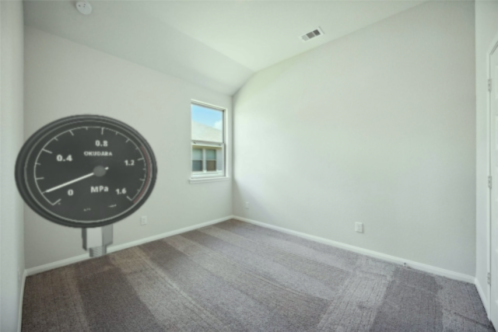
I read 0.1 MPa
